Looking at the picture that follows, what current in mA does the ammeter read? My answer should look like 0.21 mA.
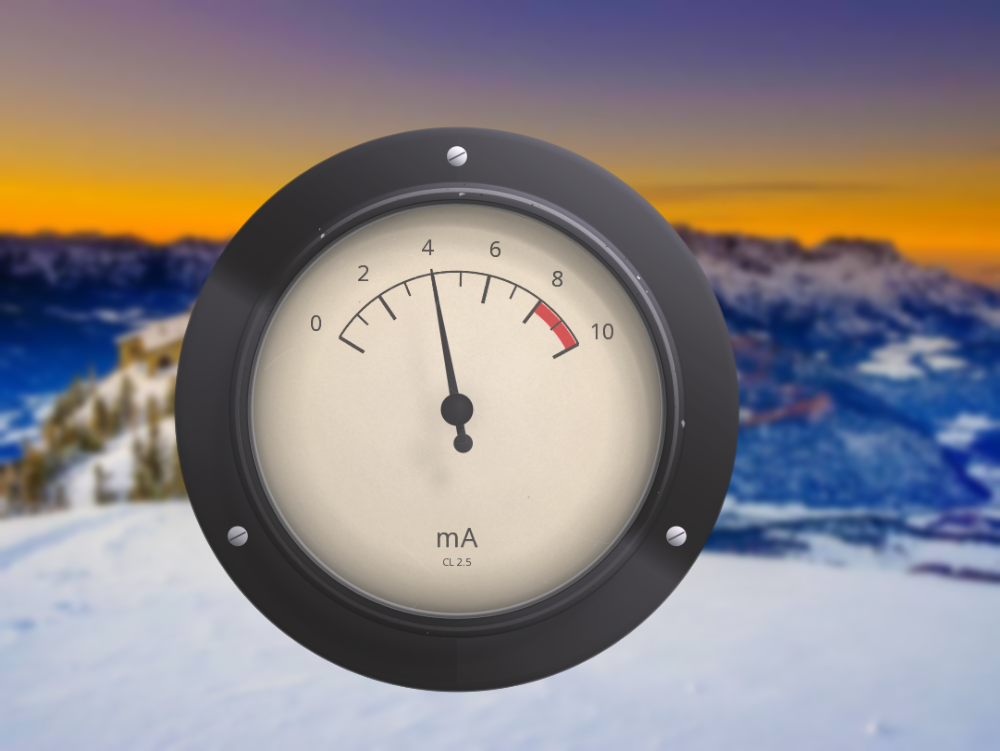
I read 4 mA
